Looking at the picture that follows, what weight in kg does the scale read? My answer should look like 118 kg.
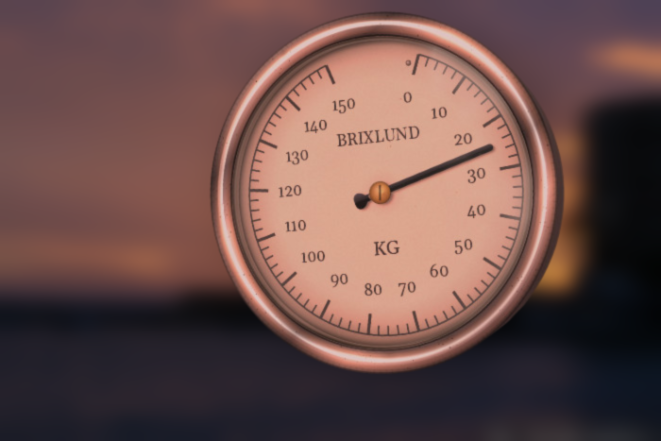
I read 25 kg
